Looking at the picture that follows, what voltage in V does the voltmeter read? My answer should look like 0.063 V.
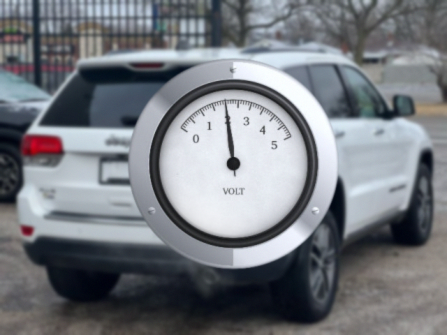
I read 2 V
